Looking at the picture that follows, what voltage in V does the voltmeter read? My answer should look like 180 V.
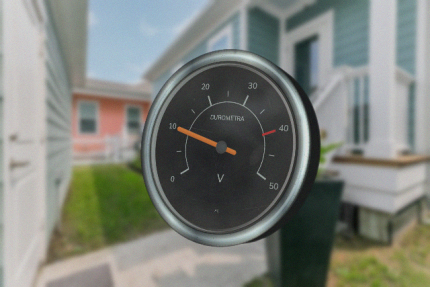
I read 10 V
